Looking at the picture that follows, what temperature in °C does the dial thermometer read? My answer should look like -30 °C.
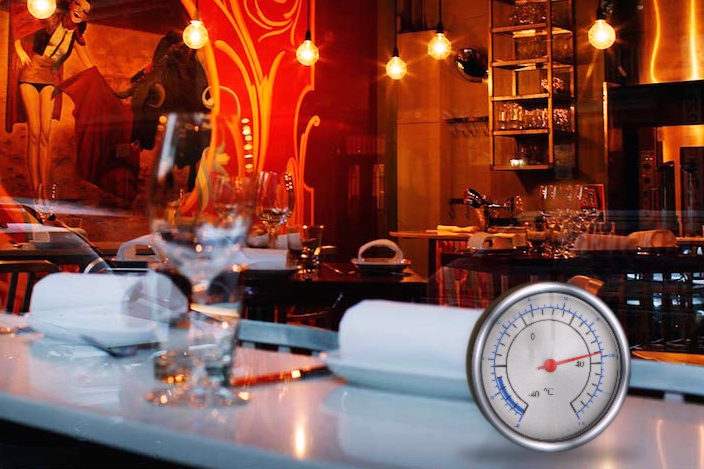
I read 36 °C
